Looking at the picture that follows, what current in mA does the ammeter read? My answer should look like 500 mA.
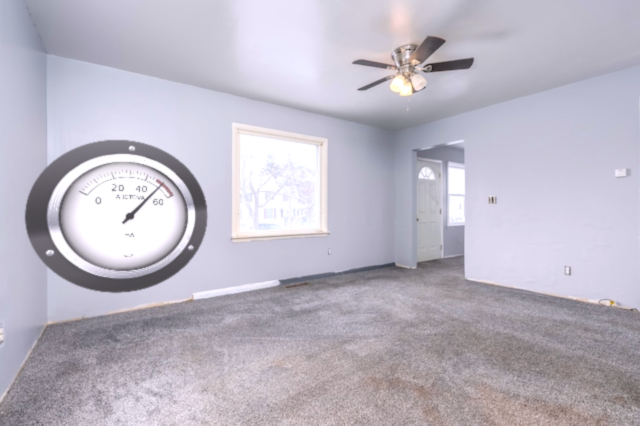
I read 50 mA
